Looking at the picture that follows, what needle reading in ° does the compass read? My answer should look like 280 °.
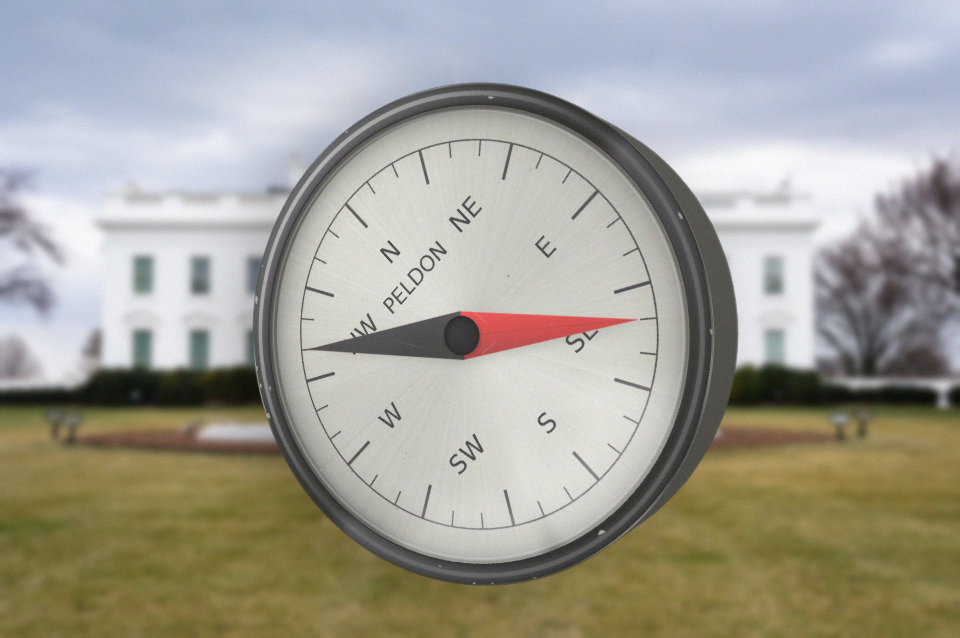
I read 130 °
